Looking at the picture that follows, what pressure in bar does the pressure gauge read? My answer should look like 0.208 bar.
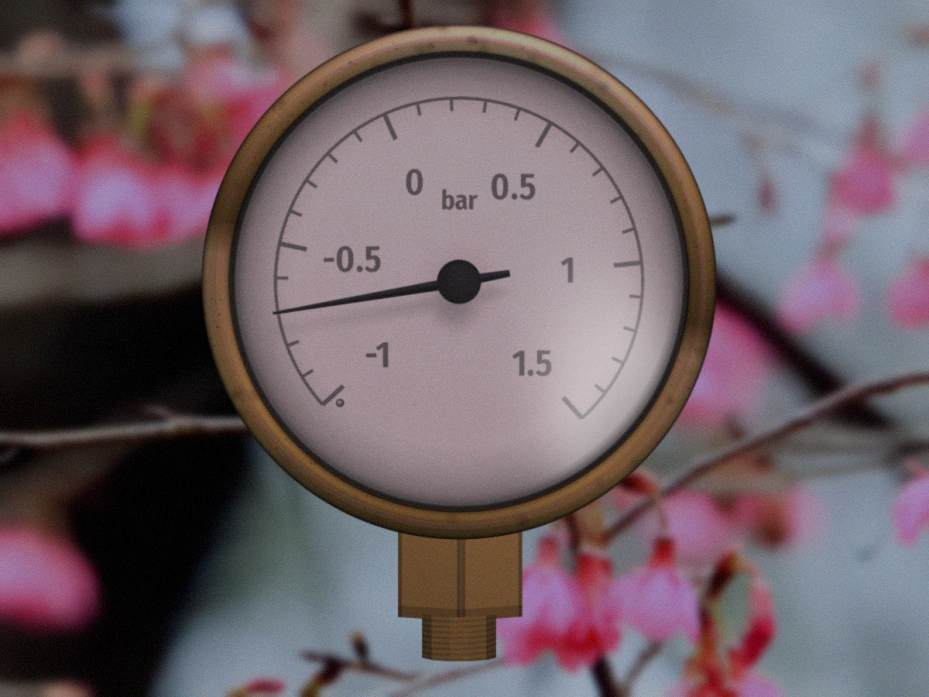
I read -0.7 bar
